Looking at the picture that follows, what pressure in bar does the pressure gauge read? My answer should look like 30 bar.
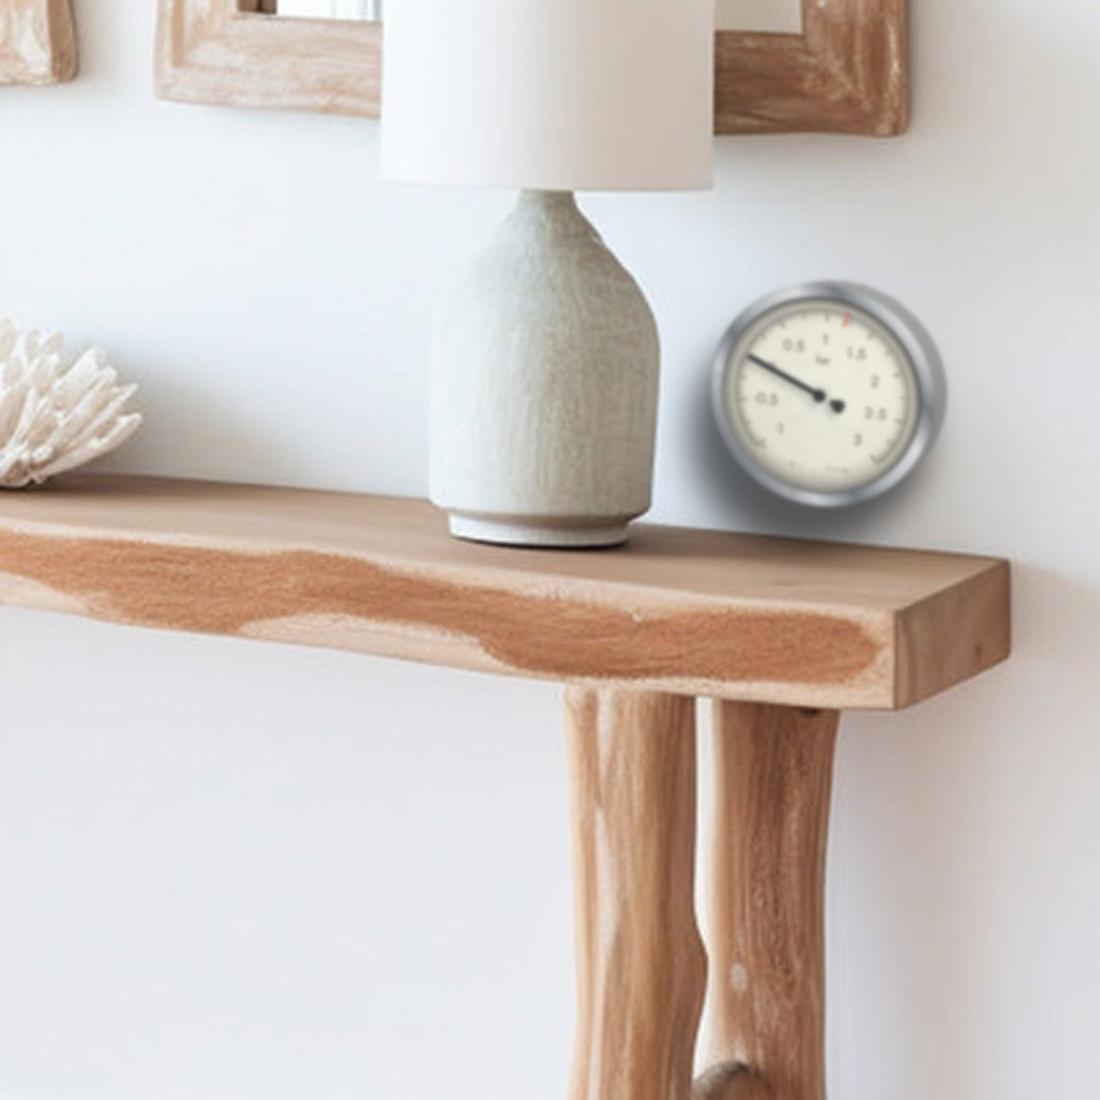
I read 0 bar
